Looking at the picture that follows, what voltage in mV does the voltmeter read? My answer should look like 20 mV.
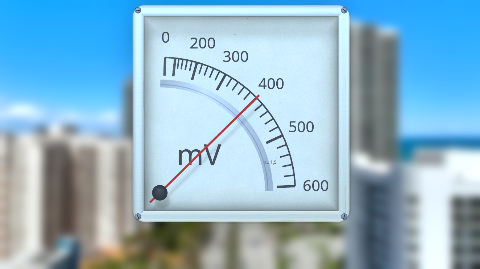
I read 400 mV
